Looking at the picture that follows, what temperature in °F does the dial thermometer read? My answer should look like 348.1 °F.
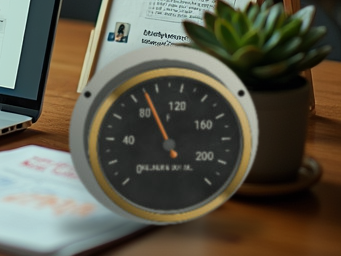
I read 90 °F
